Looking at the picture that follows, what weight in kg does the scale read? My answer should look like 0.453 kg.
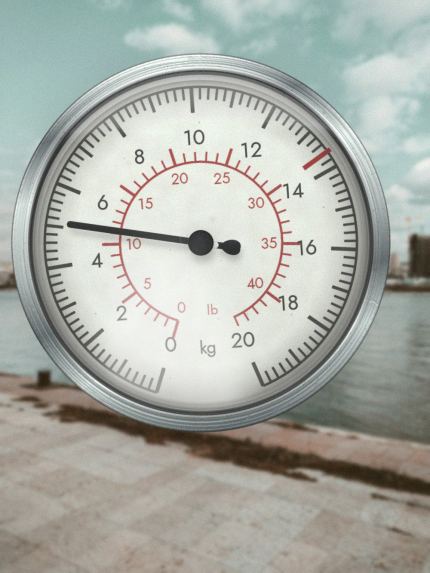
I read 5.1 kg
